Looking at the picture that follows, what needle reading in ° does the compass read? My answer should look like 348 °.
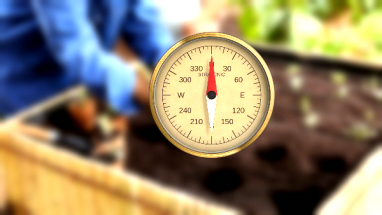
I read 0 °
